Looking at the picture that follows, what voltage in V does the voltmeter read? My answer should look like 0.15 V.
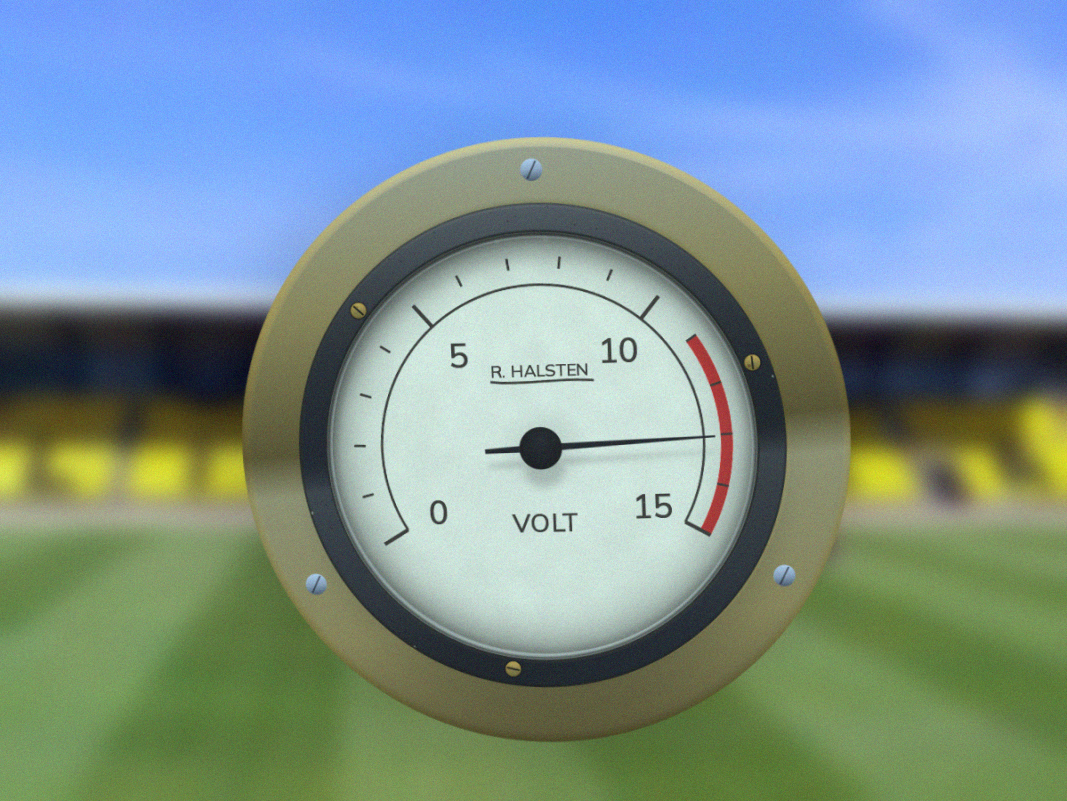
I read 13 V
